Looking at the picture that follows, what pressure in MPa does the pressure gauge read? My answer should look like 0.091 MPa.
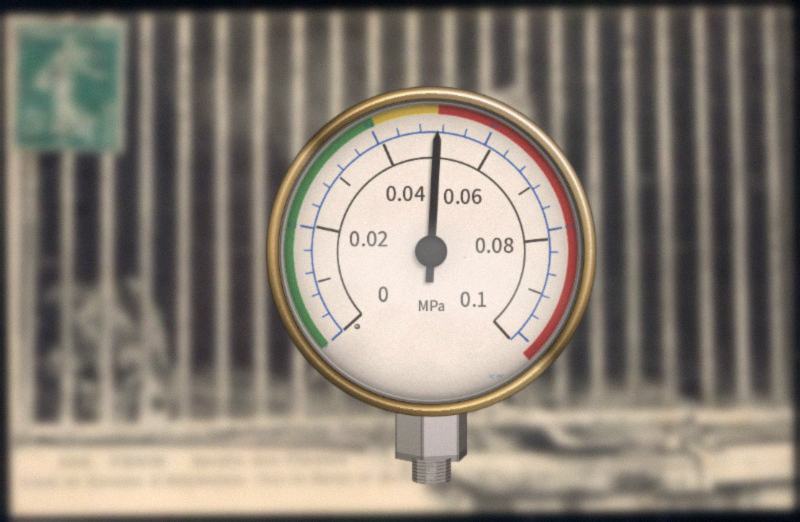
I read 0.05 MPa
